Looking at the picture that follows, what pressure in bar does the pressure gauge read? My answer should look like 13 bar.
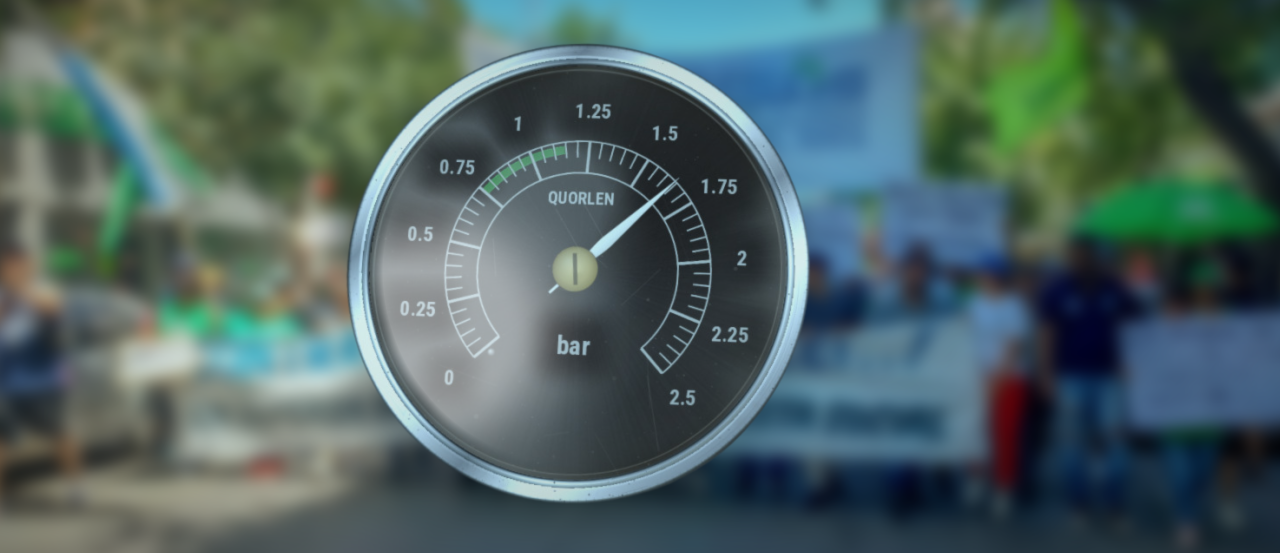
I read 1.65 bar
